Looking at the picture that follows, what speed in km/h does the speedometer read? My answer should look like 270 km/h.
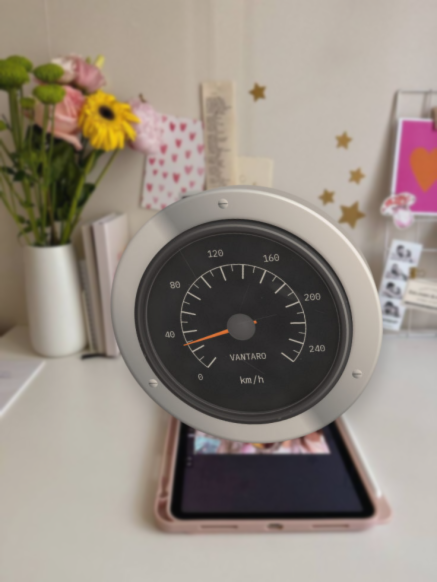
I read 30 km/h
